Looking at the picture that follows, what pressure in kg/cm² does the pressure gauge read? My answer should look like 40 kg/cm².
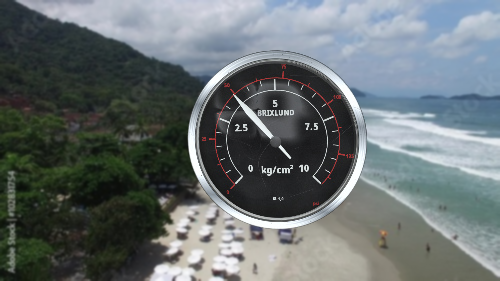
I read 3.5 kg/cm²
